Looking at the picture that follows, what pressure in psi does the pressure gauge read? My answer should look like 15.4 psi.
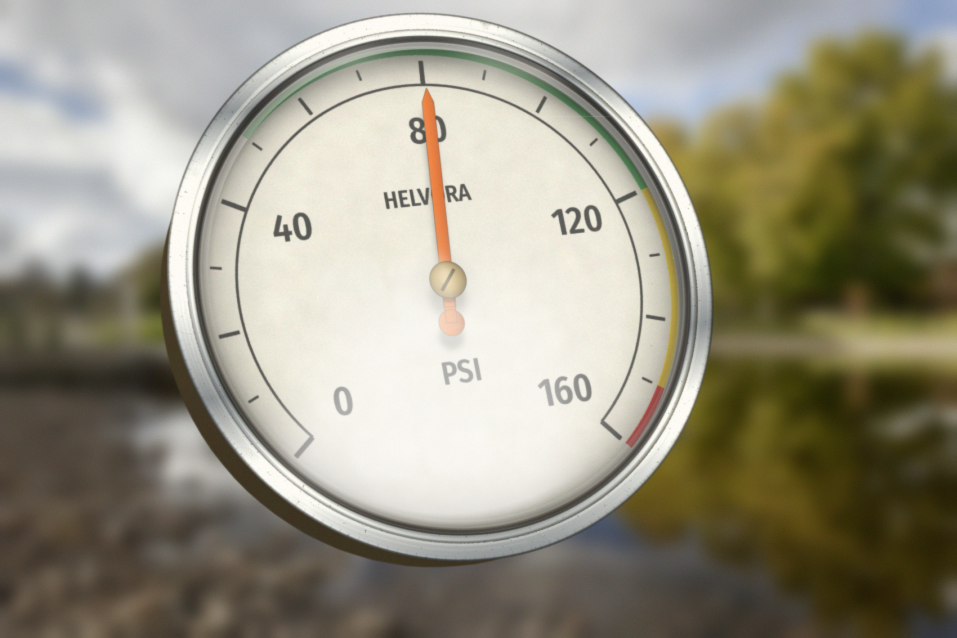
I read 80 psi
